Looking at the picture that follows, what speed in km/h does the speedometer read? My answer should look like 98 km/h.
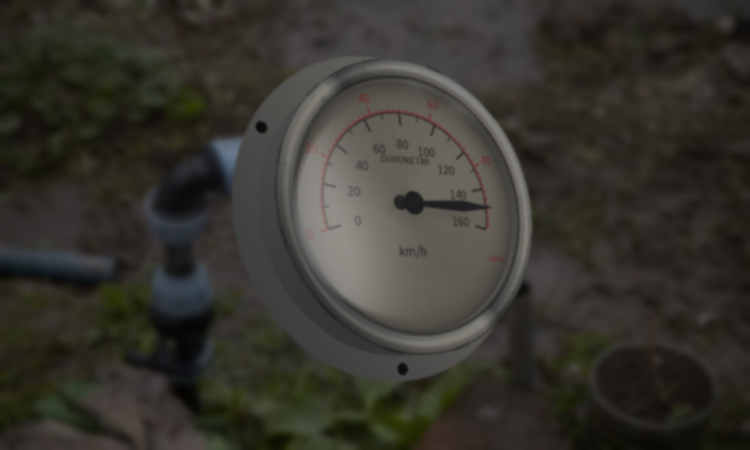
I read 150 km/h
